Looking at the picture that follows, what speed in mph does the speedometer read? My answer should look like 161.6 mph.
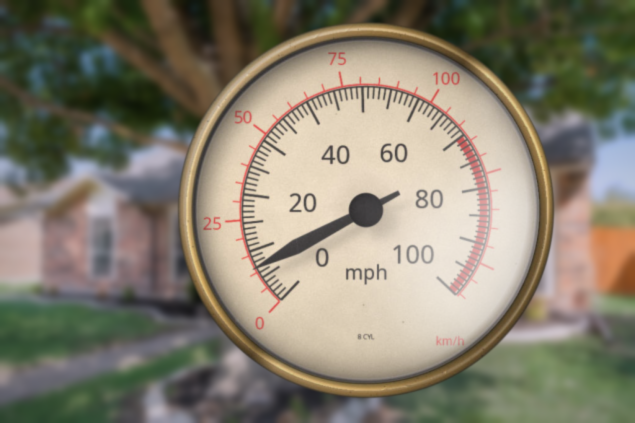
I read 7 mph
